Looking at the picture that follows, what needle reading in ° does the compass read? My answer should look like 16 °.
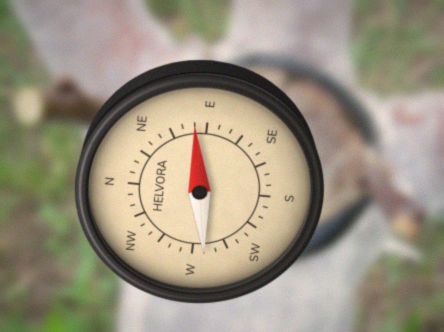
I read 80 °
